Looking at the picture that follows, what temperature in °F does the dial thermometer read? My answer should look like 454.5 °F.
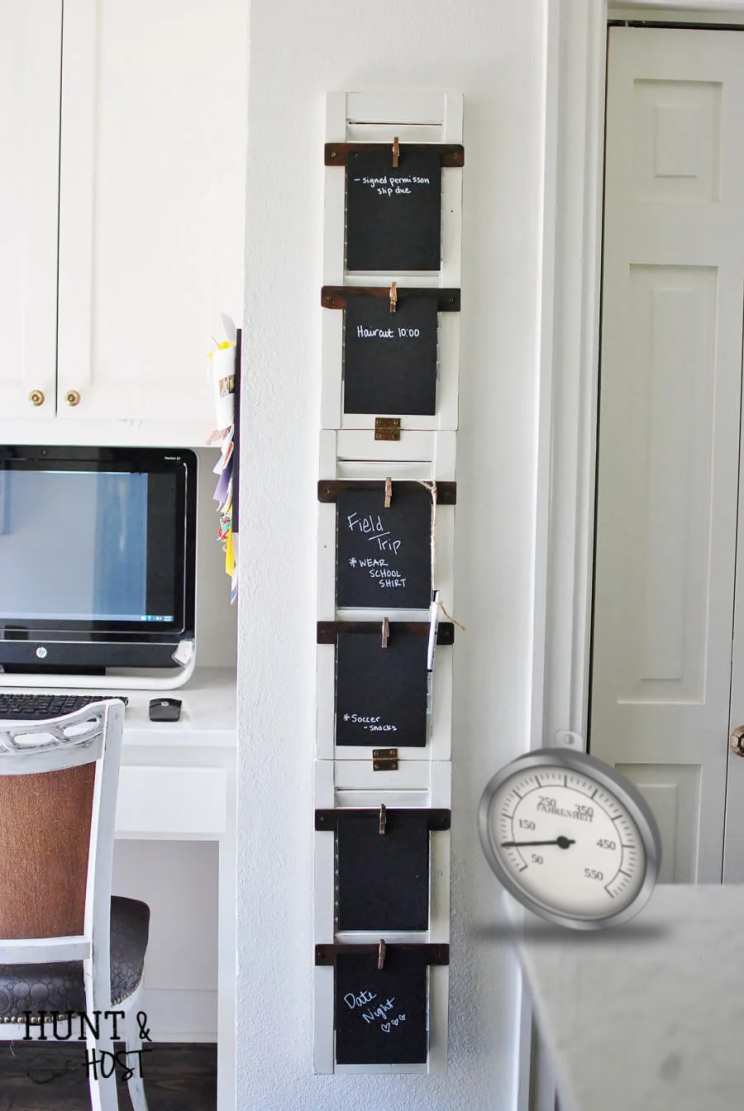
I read 100 °F
